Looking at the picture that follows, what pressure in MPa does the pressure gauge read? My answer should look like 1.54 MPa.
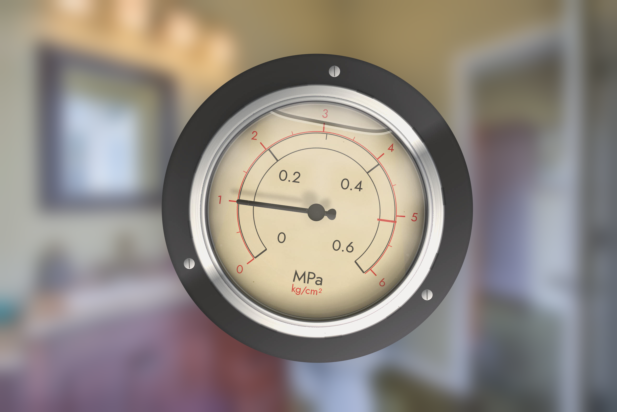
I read 0.1 MPa
